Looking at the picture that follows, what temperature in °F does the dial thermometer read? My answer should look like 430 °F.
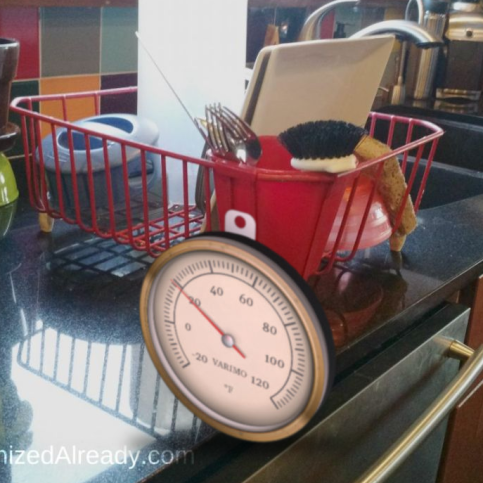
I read 20 °F
